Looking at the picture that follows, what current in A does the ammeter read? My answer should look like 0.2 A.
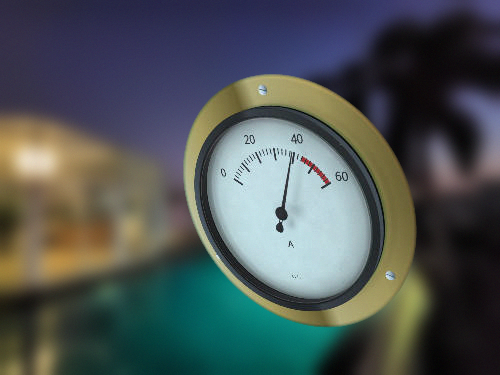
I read 40 A
